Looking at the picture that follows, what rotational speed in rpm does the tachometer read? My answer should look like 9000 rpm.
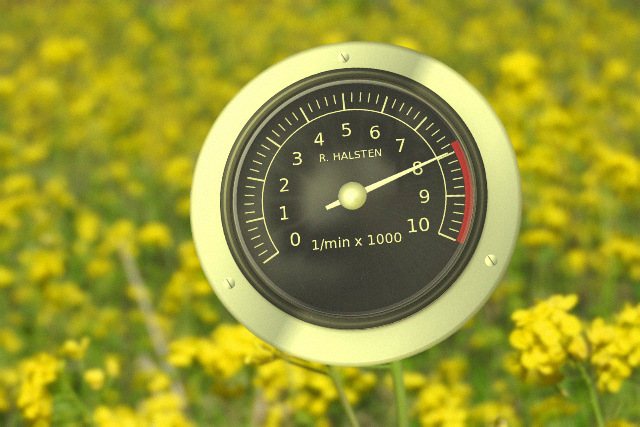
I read 8000 rpm
